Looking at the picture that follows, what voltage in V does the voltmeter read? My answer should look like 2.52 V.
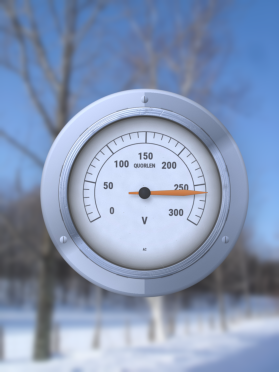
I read 260 V
